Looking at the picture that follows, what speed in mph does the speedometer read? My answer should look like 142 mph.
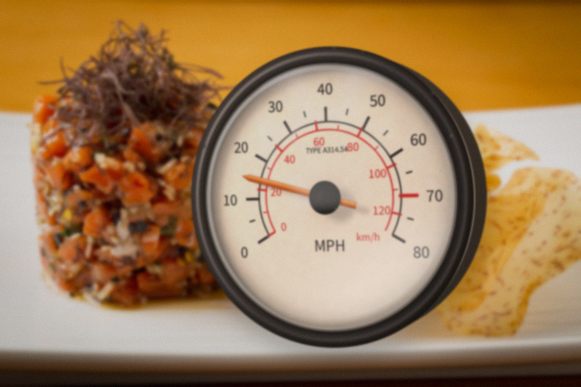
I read 15 mph
